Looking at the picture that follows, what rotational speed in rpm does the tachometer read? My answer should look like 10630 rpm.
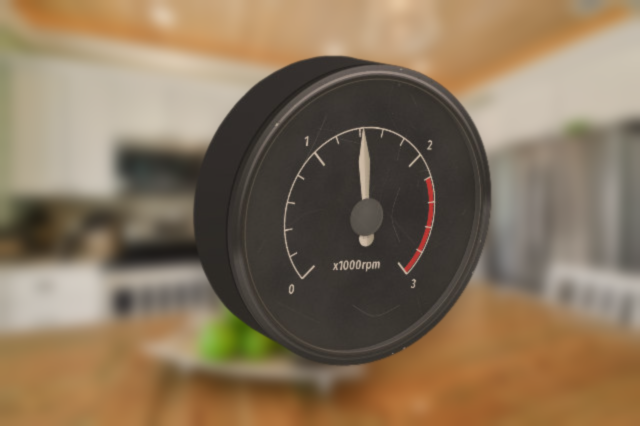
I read 1400 rpm
